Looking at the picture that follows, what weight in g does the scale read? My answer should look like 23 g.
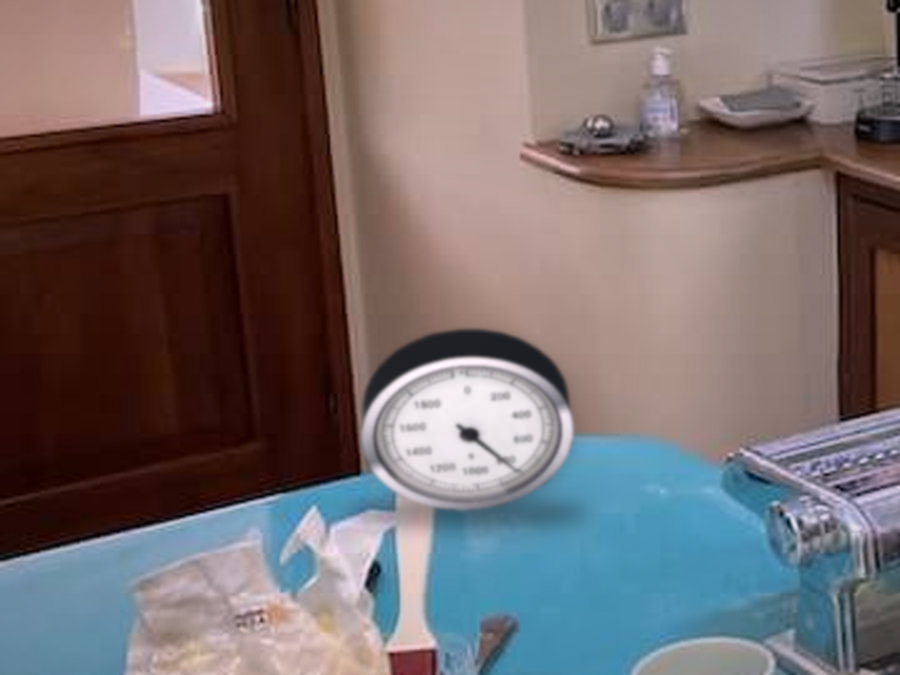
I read 800 g
